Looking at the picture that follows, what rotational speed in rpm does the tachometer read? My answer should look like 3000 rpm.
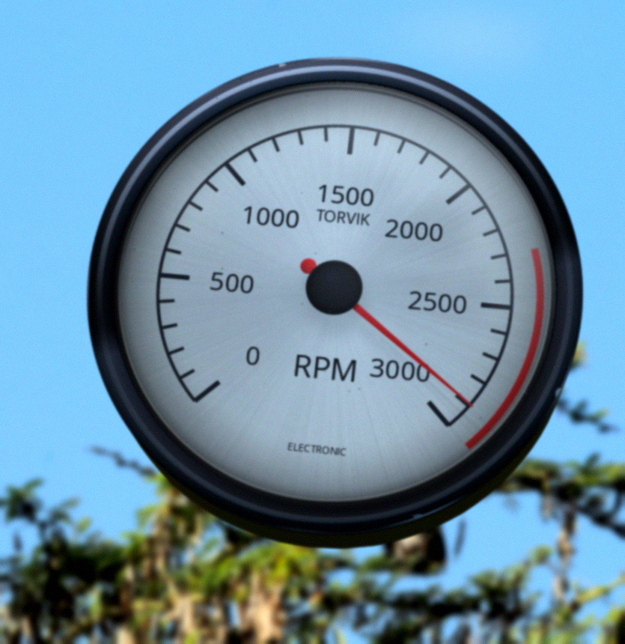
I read 2900 rpm
